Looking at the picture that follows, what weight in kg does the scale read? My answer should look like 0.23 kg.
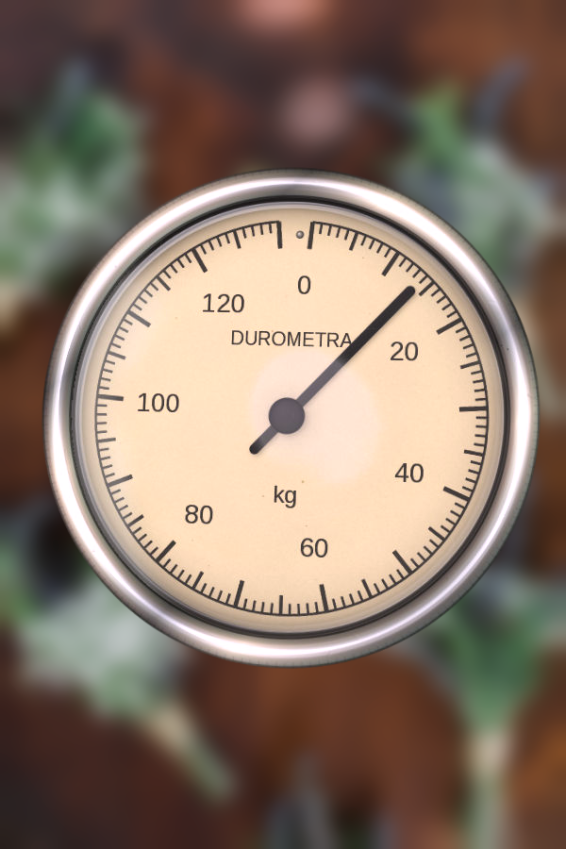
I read 14 kg
